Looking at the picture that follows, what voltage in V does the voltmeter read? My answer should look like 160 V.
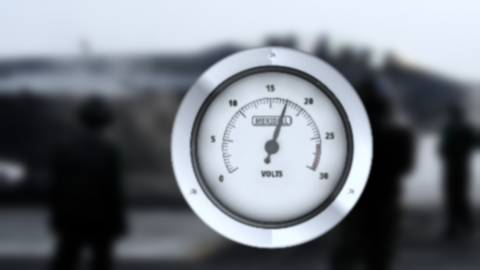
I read 17.5 V
